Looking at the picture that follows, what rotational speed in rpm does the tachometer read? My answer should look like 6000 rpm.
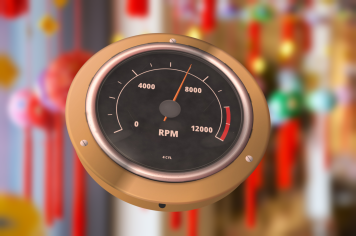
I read 7000 rpm
